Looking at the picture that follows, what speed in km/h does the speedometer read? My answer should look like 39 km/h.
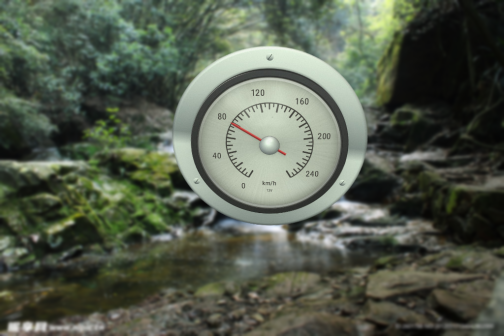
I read 80 km/h
